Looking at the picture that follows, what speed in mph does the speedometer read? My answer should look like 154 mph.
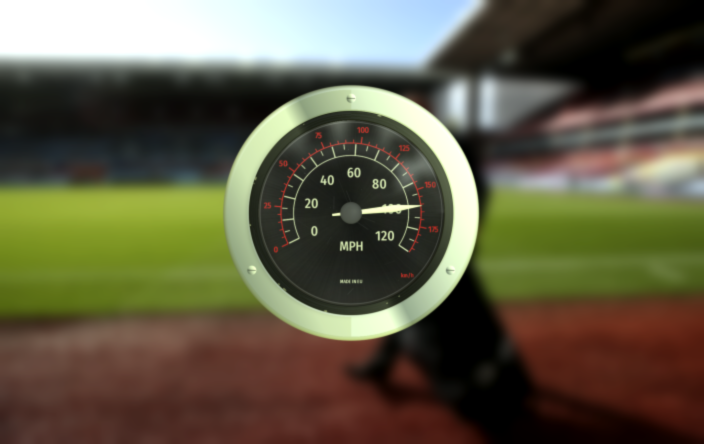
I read 100 mph
